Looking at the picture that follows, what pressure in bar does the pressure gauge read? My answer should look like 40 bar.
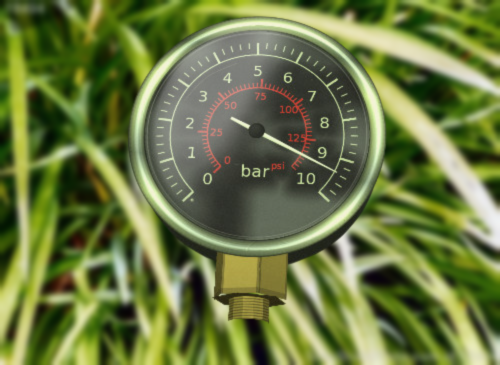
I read 9.4 bar
